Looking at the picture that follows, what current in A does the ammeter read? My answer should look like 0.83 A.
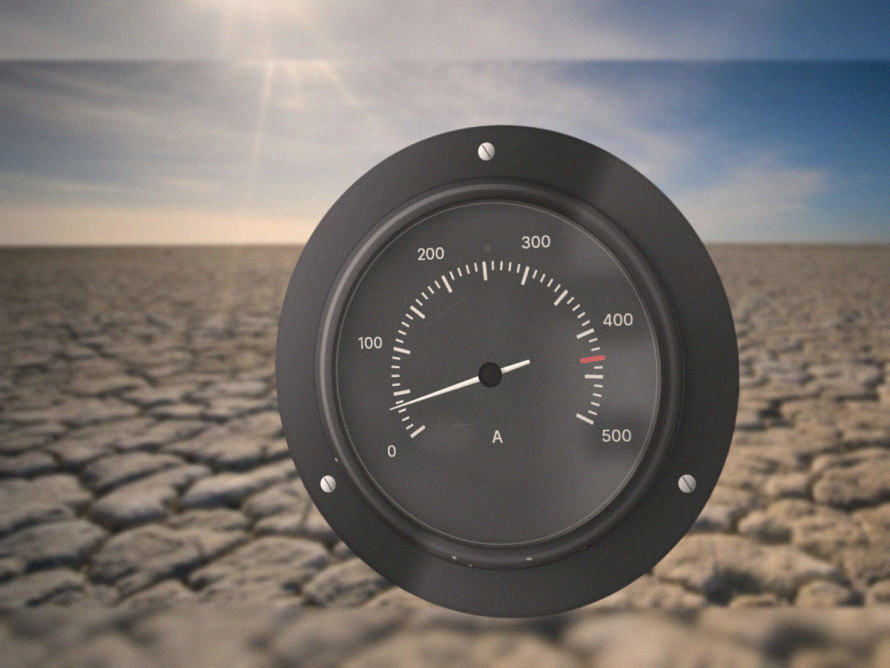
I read 35 A
